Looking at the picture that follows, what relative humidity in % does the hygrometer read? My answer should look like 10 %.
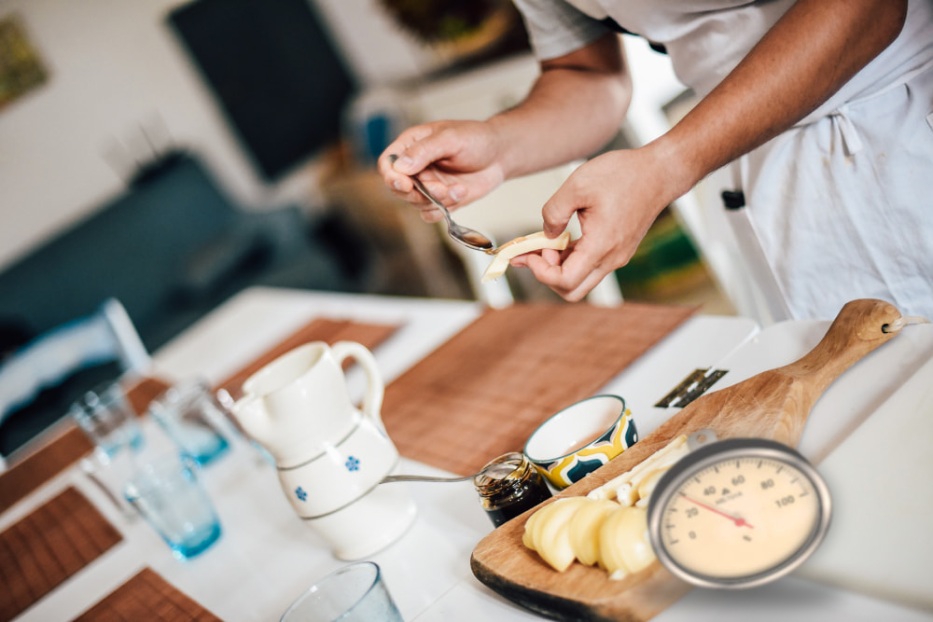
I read 30 %
